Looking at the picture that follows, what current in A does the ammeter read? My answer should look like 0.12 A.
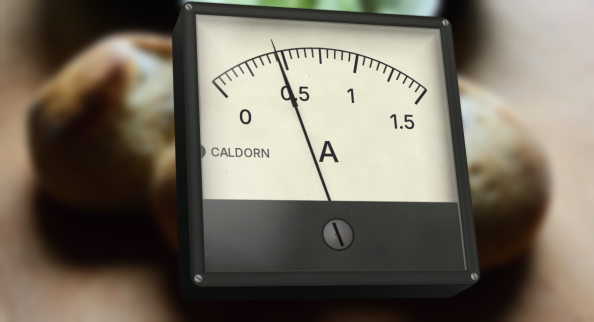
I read 0.45 A
